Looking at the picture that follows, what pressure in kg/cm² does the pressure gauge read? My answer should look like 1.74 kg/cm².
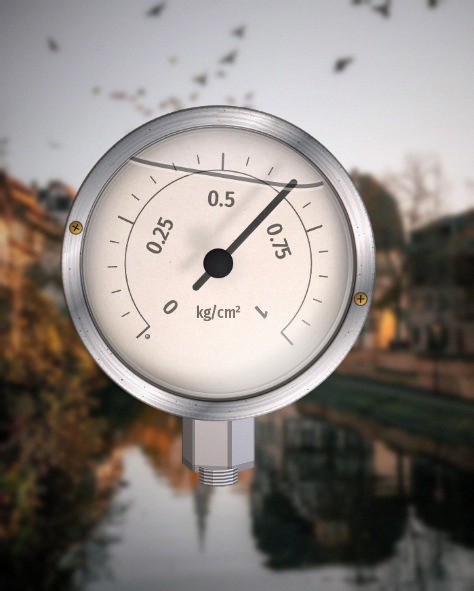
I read 0.65 kg/cm²
